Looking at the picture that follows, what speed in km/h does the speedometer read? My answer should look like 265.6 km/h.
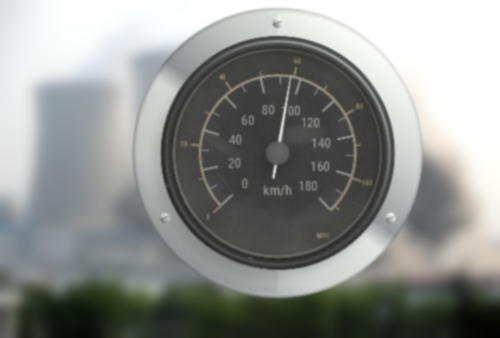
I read 95 km/h
